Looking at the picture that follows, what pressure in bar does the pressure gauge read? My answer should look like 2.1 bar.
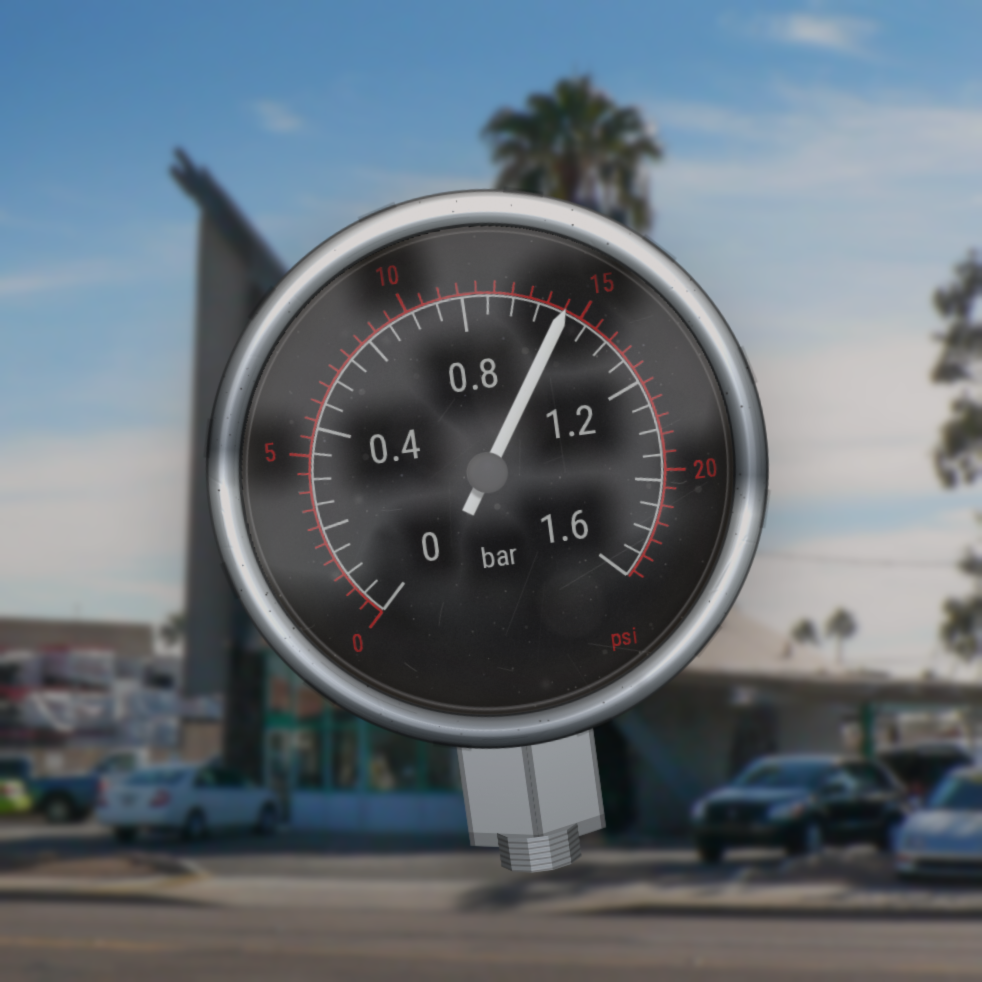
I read 1 bar
